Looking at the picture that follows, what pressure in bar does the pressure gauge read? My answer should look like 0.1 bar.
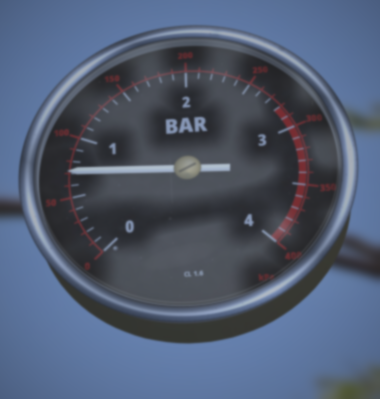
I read 0.7 bar
